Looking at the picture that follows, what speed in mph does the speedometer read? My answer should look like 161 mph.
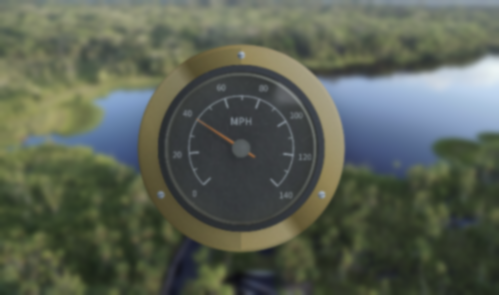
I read 40 mph
